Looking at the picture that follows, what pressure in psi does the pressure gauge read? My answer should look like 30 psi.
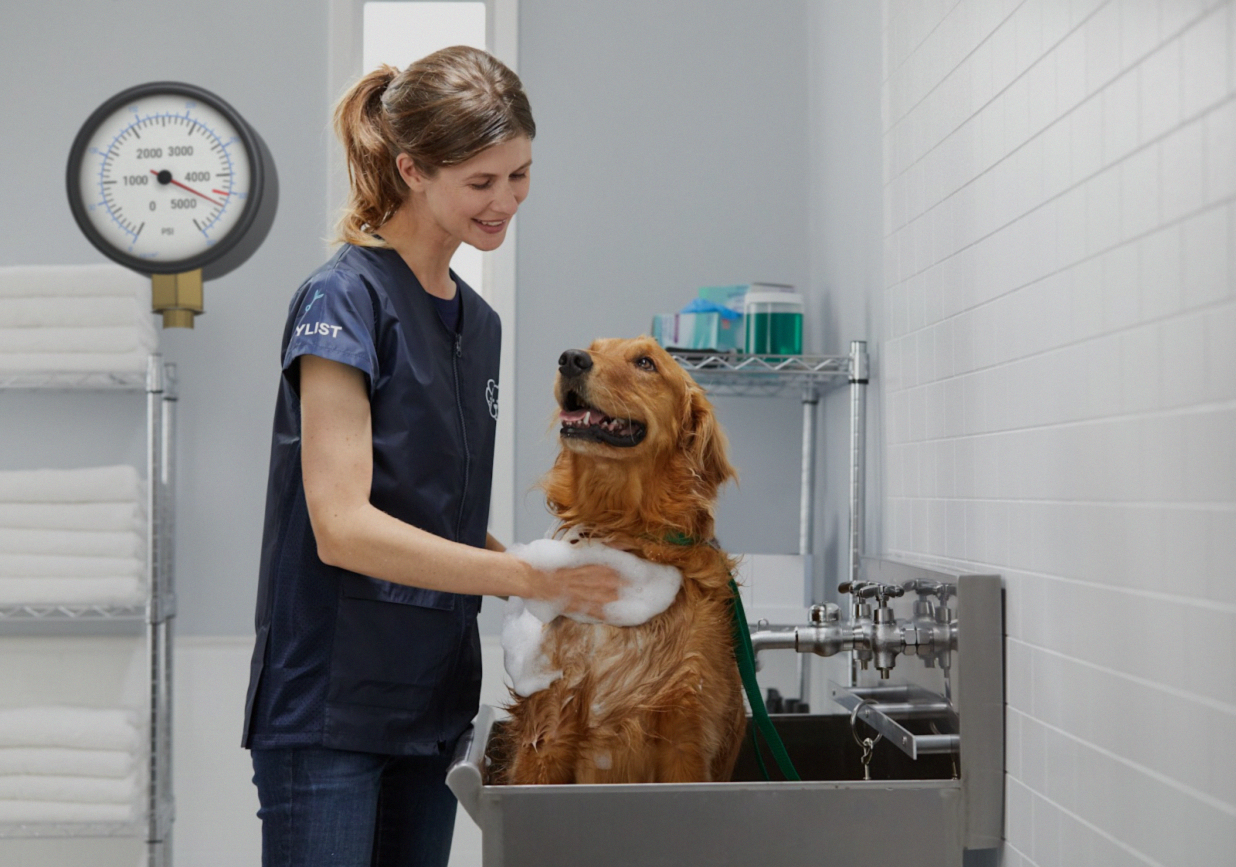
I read 4500 psi
